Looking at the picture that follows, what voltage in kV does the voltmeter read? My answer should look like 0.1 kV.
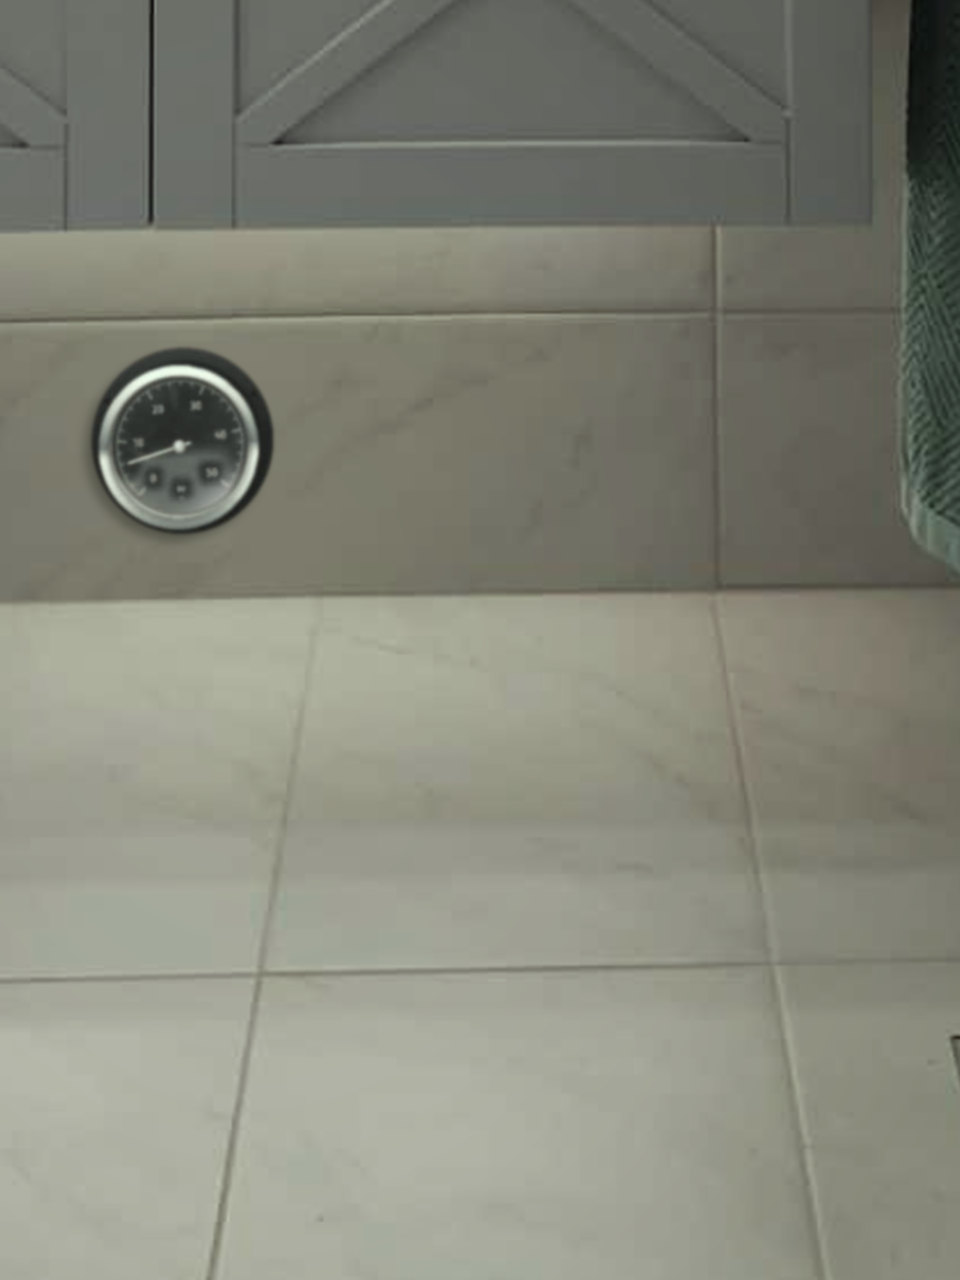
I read 6 kV
